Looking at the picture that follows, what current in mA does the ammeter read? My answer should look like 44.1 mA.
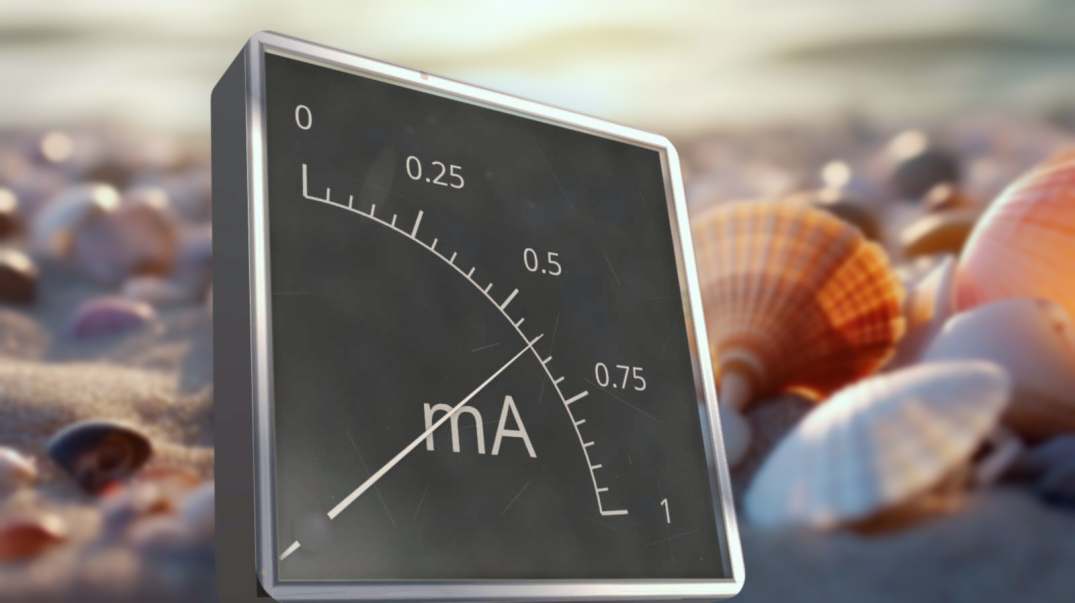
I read 0.6 mA
